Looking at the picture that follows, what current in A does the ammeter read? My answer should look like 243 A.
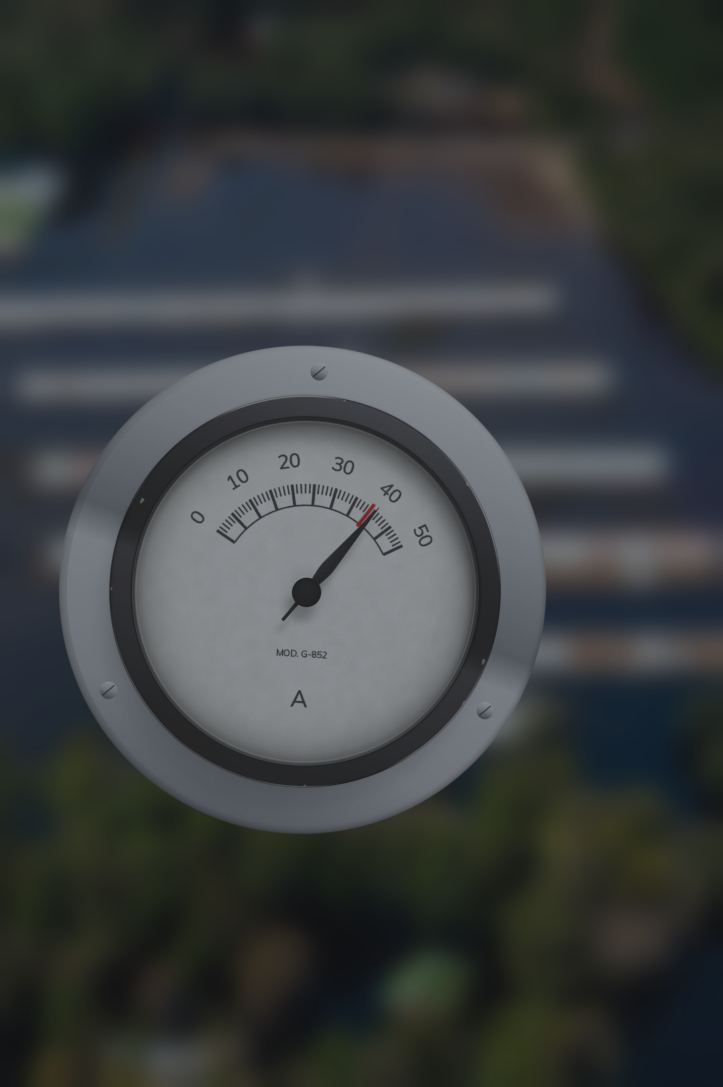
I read 40 A
